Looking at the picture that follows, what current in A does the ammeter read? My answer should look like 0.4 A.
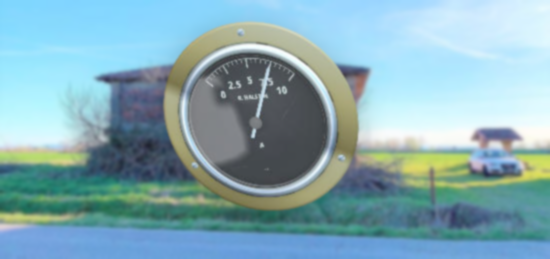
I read 7.5 A
